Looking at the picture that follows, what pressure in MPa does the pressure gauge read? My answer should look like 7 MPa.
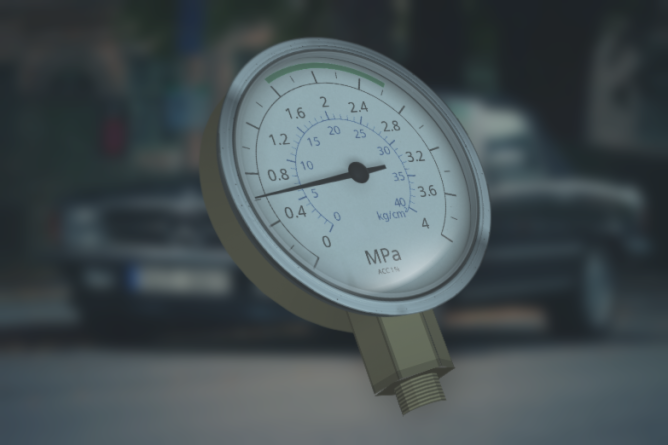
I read 0.6 MPa
